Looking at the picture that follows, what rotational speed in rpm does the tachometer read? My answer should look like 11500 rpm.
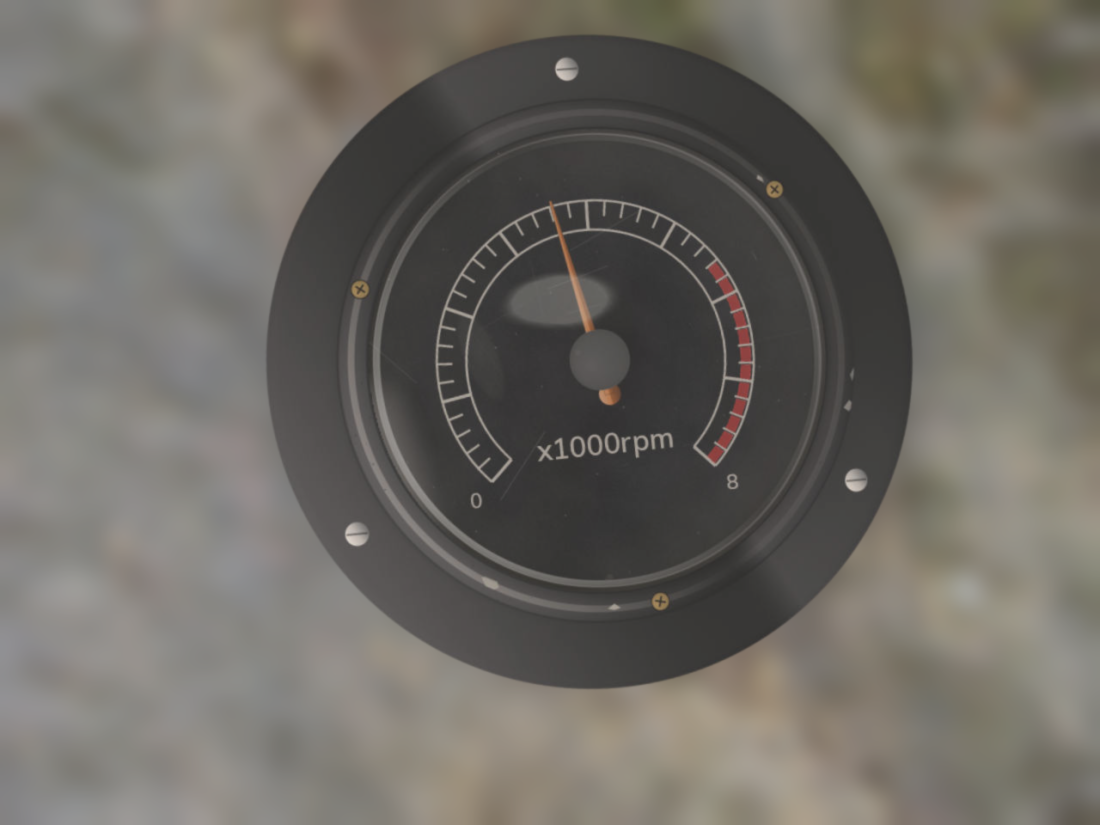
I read 3600 rpm
